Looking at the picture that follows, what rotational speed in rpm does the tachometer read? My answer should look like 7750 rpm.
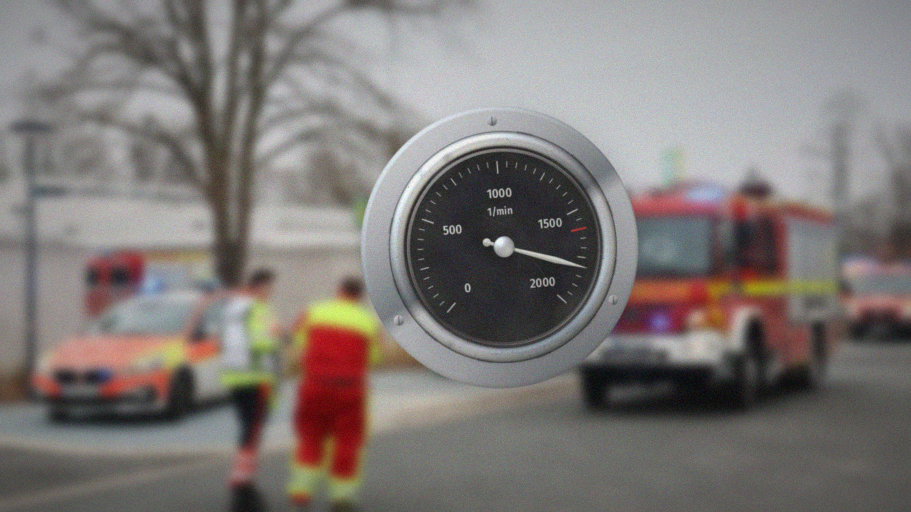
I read 1800 rpm
